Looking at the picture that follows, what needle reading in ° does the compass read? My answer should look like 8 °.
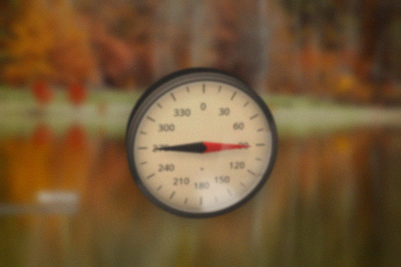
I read 90 °
